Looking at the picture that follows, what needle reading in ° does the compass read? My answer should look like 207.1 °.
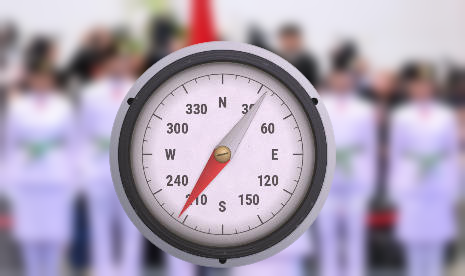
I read 215 °
